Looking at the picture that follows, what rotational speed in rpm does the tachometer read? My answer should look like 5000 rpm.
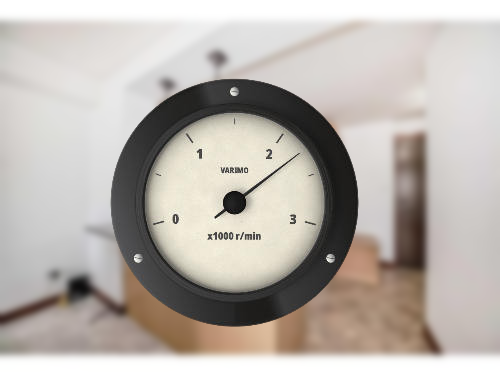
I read 2250 rpm
